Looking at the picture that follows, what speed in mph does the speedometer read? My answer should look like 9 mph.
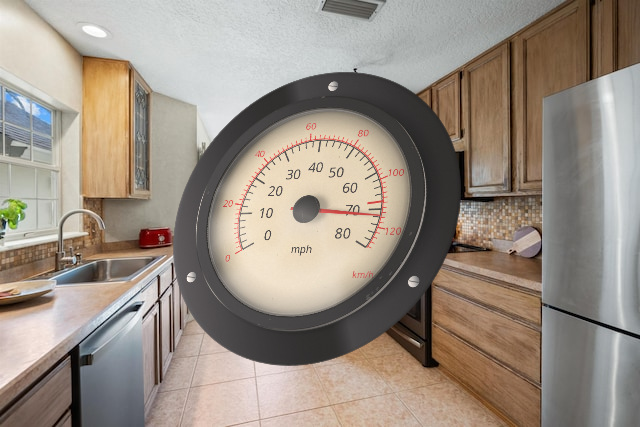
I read 72 mph
